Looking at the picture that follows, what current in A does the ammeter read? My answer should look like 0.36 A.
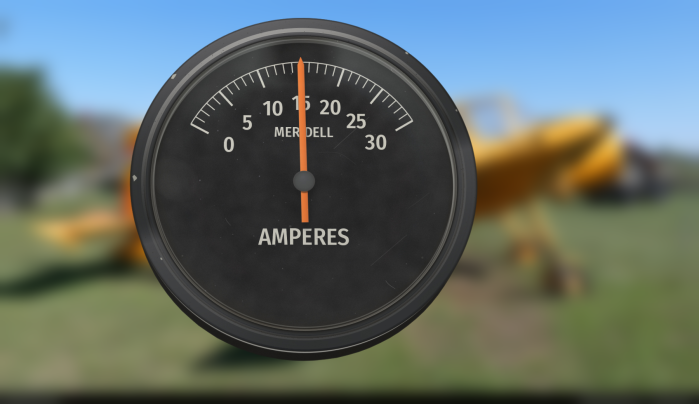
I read 15 A
